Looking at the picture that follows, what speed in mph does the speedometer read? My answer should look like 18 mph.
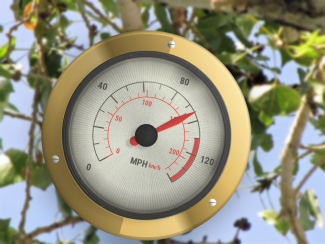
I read 95 mph
